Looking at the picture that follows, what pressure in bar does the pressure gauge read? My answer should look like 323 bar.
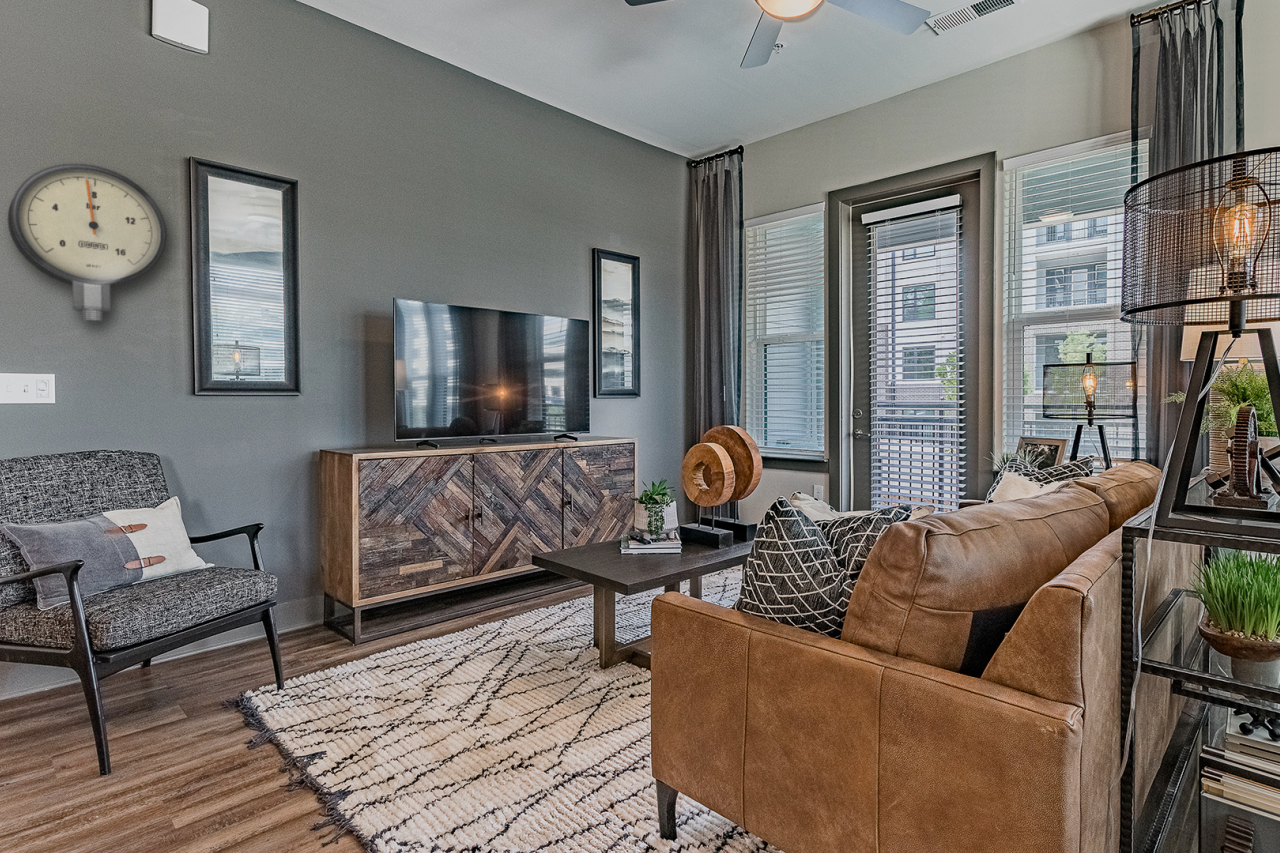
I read 7.5 bar
